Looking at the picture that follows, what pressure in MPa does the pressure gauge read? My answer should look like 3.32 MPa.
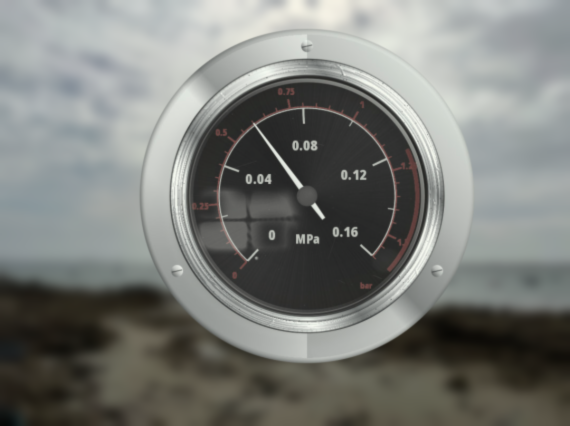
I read 0.06 MPa
